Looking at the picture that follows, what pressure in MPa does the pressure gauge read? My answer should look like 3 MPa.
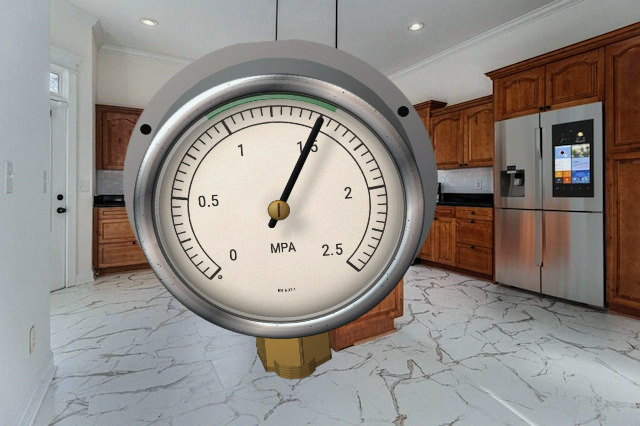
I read 1.5 MPa
